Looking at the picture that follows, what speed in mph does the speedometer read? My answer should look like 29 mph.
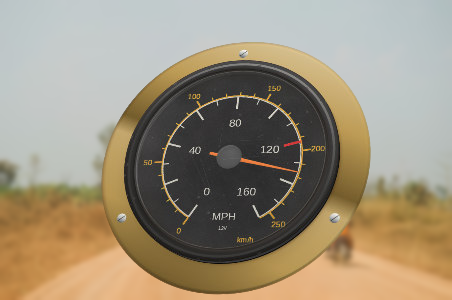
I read 135 mph
